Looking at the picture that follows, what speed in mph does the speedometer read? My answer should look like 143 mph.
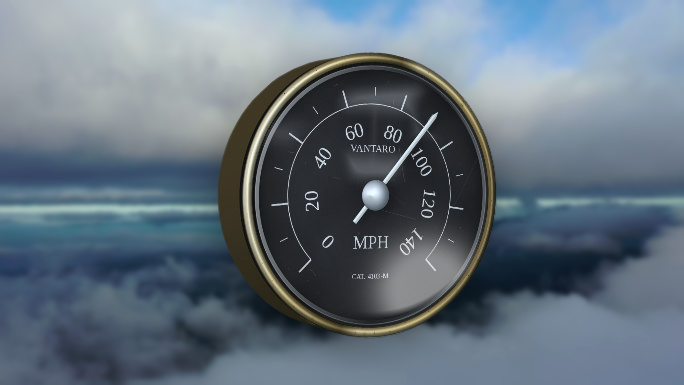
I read 90 mph
